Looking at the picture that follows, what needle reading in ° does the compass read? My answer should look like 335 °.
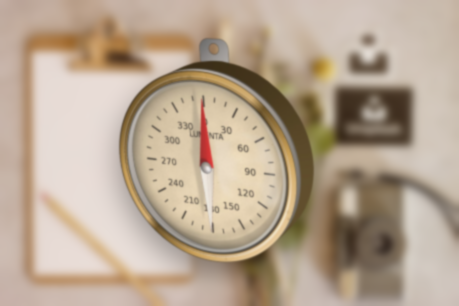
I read 0 °
